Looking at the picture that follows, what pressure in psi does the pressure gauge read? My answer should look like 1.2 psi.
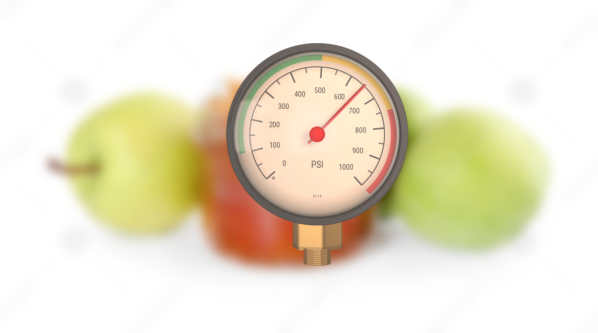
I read 650 psi
